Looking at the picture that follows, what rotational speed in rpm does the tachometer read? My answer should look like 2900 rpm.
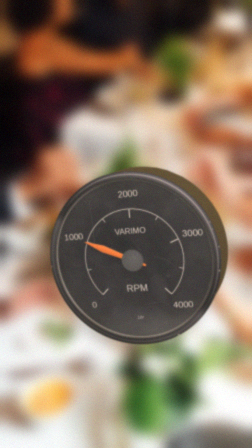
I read 1000 rpm
